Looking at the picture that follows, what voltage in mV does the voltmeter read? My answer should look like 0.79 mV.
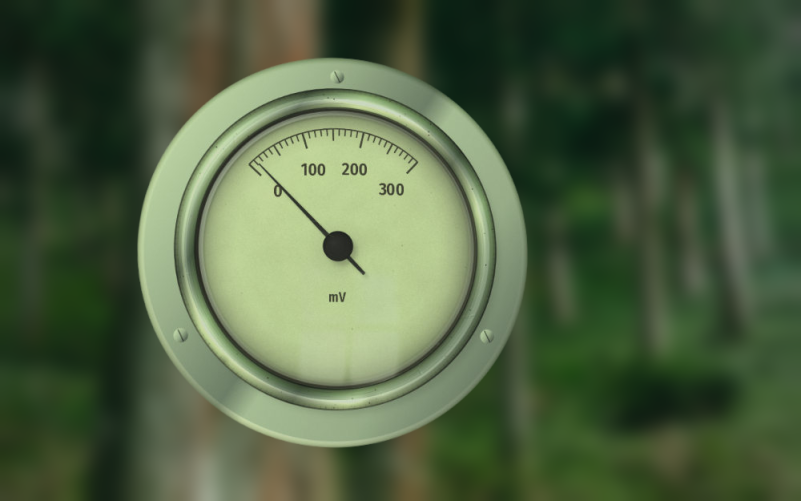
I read 10 mV
